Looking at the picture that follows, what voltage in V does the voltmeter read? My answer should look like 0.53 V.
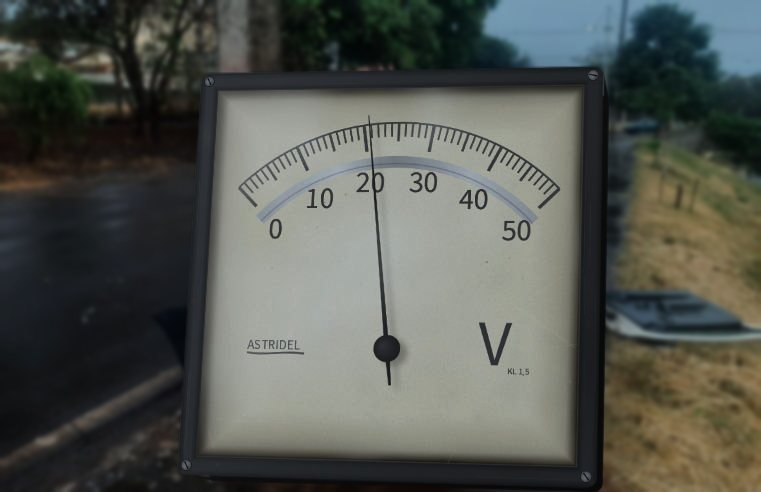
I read 21 V
